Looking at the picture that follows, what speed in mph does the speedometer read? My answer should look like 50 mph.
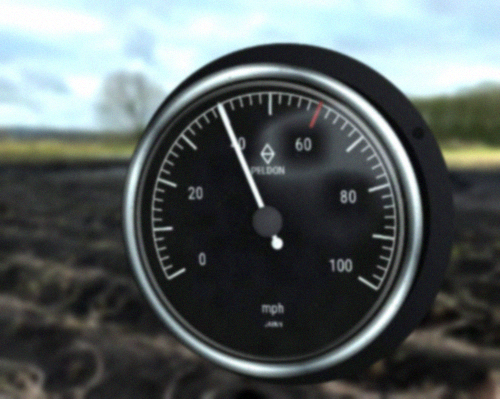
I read 40 mph
